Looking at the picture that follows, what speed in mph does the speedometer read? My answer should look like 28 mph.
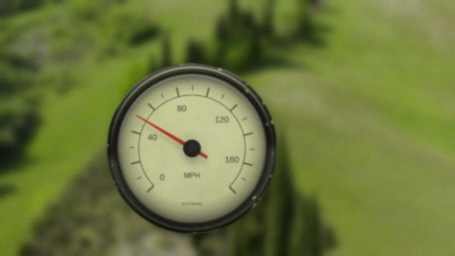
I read 50 mph
